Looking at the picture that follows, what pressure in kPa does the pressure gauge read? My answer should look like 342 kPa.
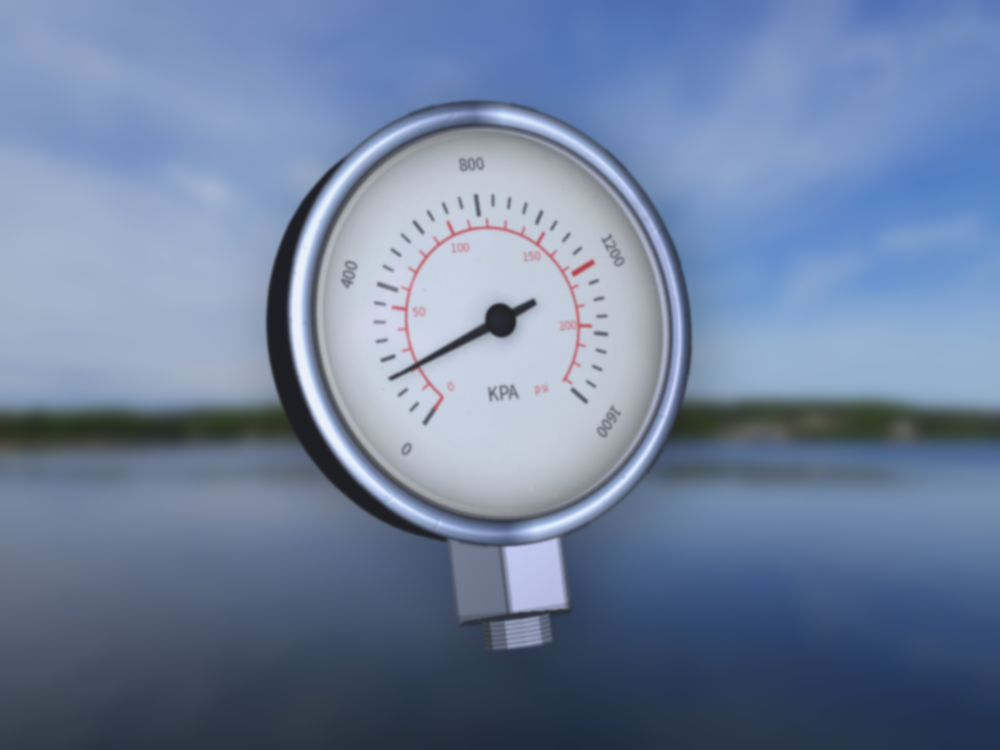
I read 150 kPa
